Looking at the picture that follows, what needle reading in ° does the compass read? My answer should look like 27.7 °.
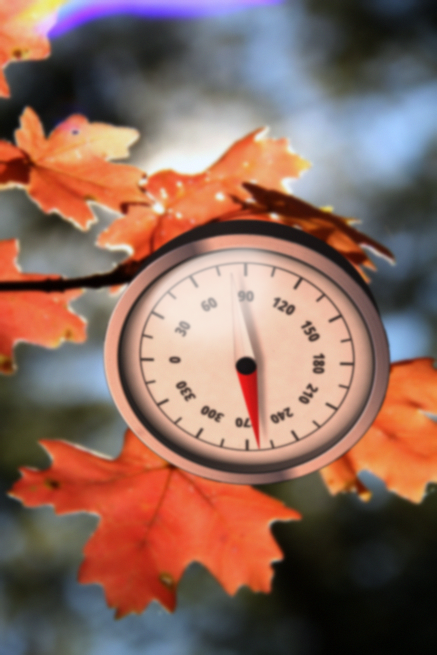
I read 262.5 °
